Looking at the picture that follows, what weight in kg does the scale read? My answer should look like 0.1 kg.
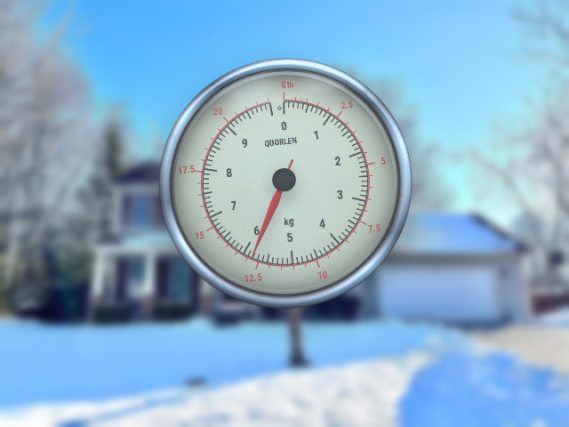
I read 5.8 kg
